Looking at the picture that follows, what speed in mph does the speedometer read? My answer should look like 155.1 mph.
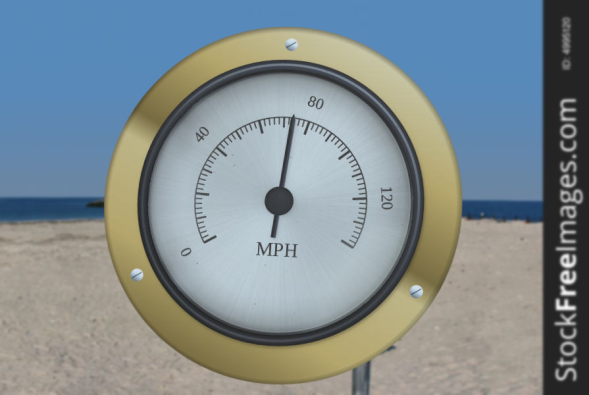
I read 74 mph
